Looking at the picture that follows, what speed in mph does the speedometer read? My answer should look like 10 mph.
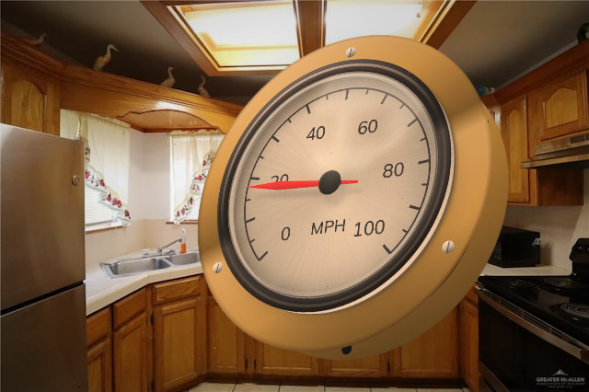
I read 17.5 mph
